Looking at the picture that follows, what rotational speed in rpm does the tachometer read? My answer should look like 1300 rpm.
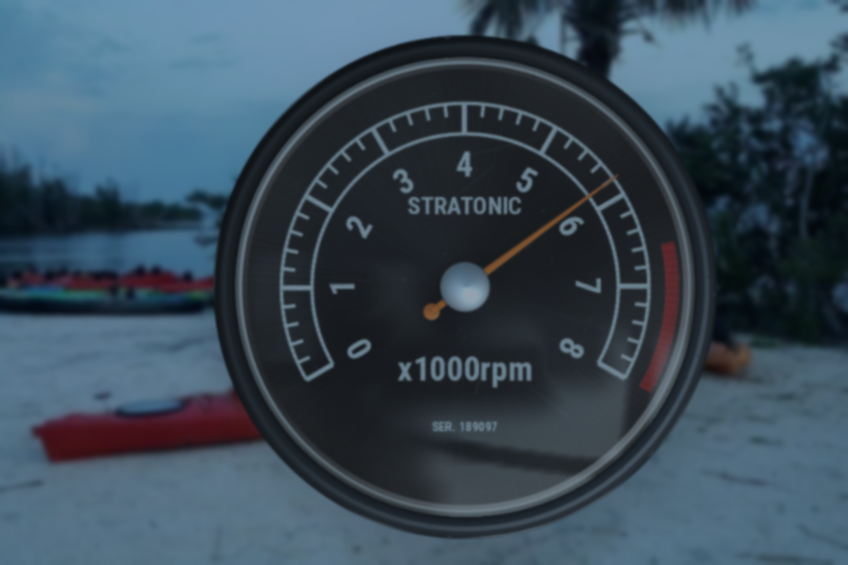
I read 5800 rpm
